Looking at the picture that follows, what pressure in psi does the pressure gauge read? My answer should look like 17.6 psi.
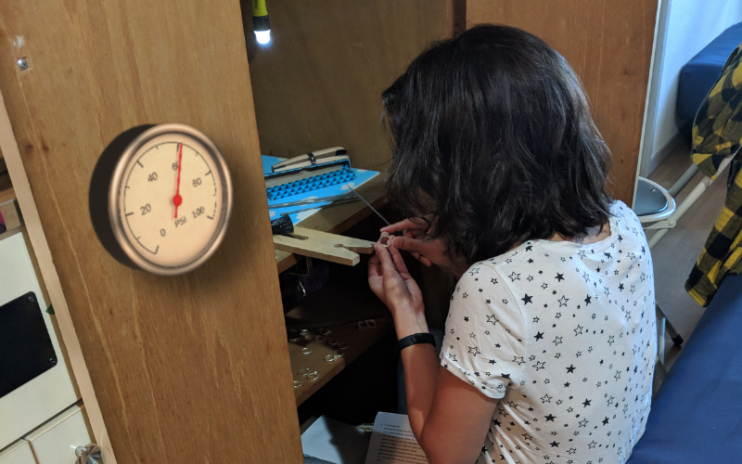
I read 60 psi
